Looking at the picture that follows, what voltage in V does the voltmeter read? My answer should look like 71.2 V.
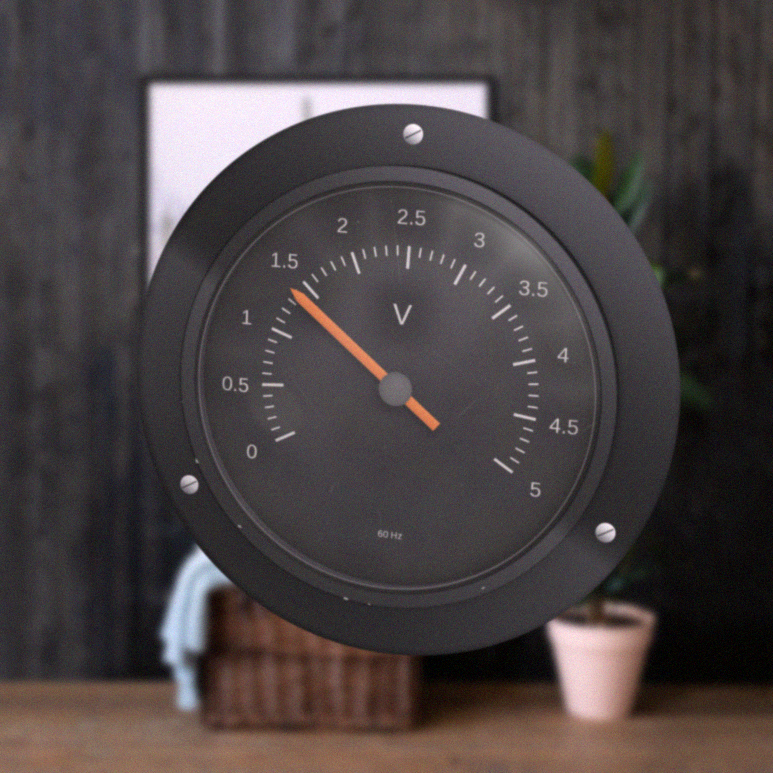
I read 1.4 V
